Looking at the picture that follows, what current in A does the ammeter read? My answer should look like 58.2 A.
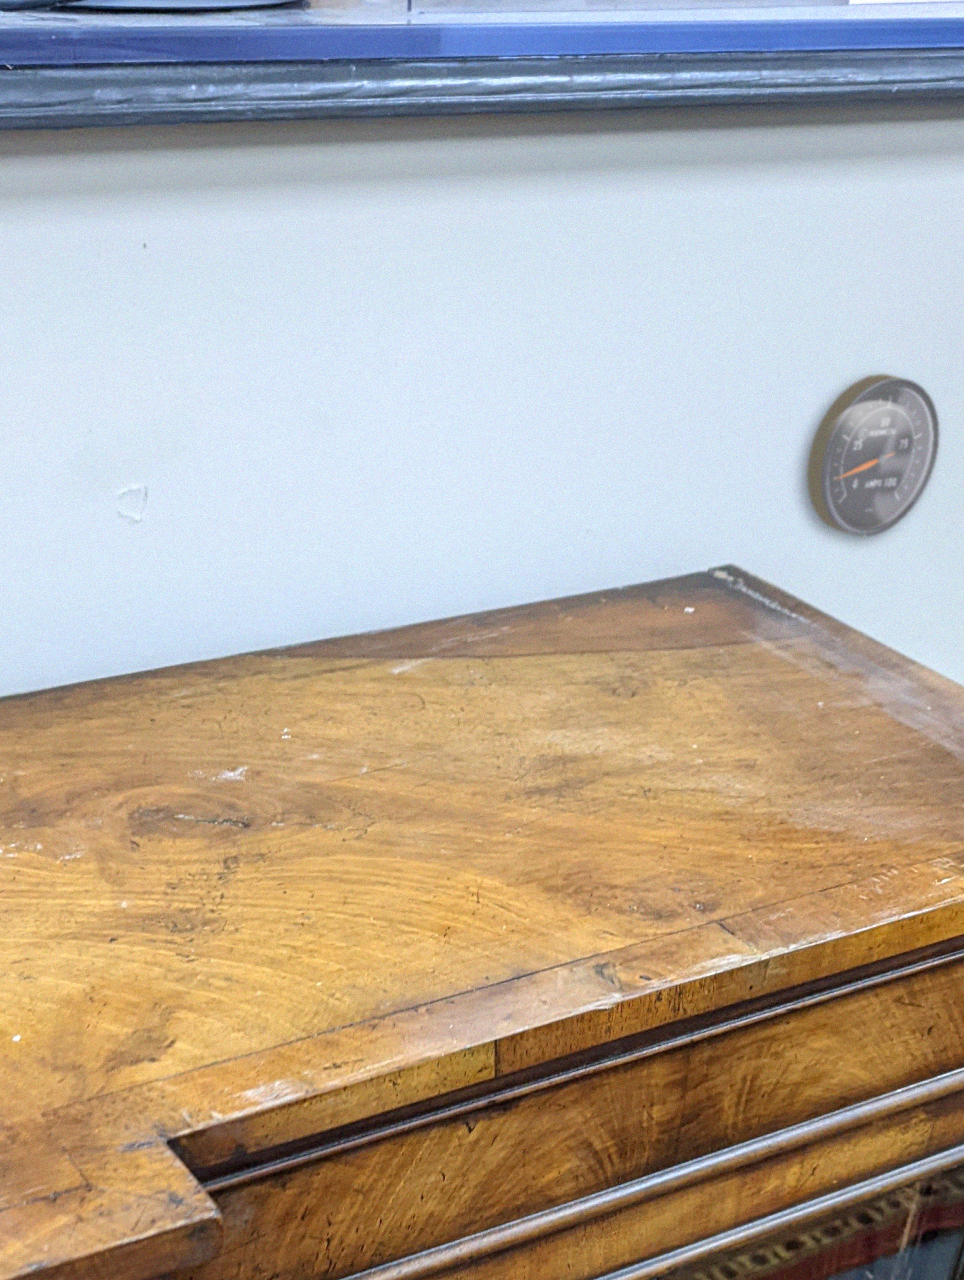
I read 10 A
